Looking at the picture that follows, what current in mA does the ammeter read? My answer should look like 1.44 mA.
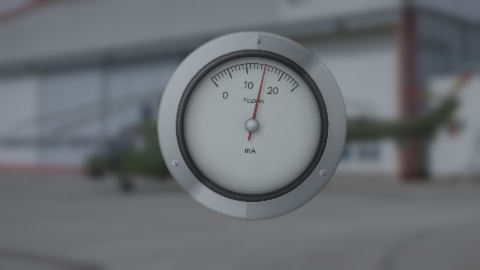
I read 15 mA
